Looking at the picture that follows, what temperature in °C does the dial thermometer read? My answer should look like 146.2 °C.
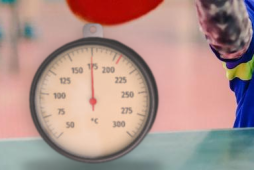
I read 175 °C
